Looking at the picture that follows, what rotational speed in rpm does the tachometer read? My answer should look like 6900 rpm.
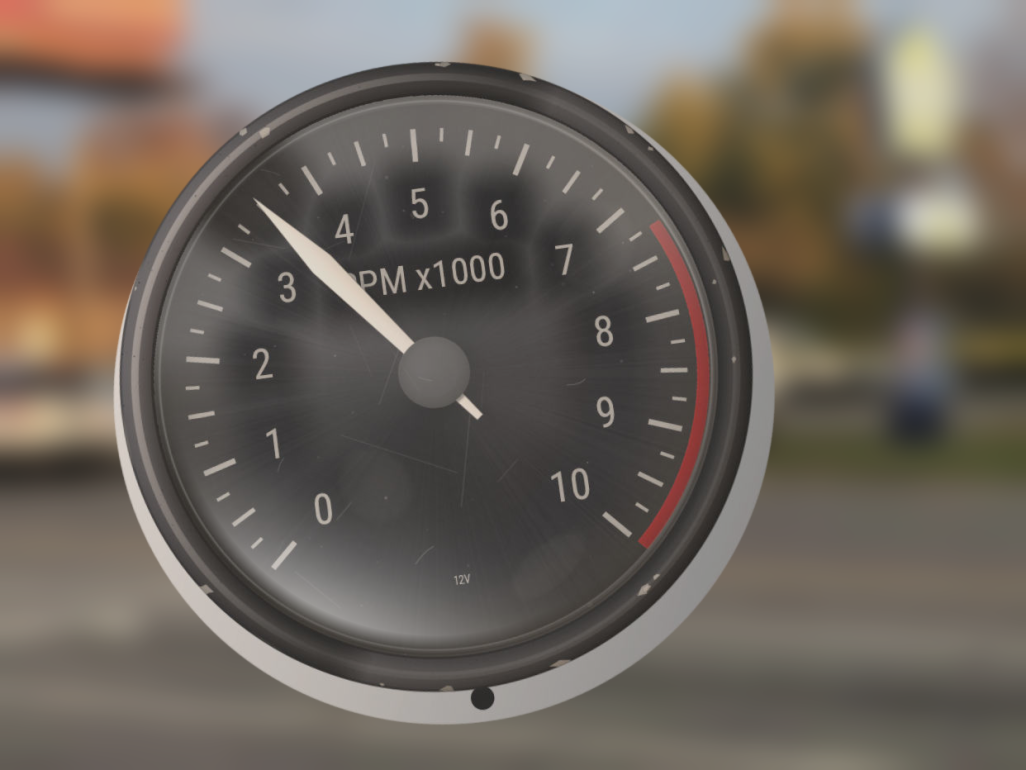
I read 3500 rpm
